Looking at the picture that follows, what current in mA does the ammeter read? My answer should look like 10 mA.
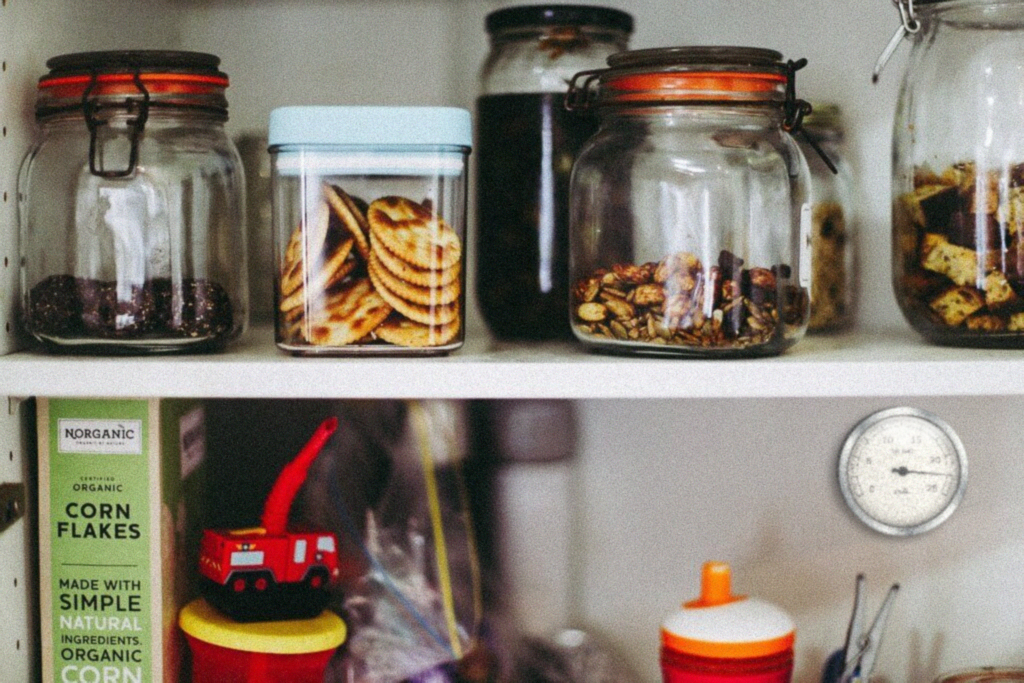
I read 22.5 mA
